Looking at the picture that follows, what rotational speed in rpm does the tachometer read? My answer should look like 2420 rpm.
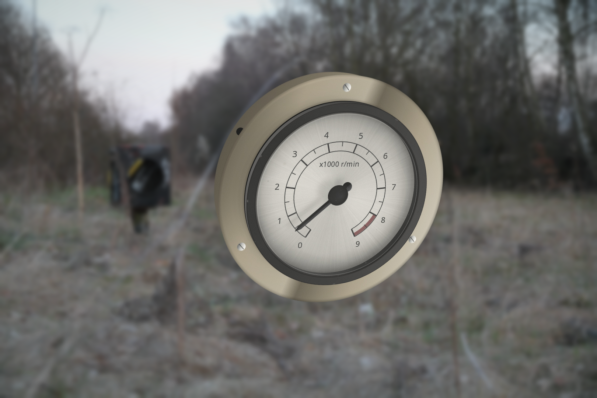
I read 500 rpm
